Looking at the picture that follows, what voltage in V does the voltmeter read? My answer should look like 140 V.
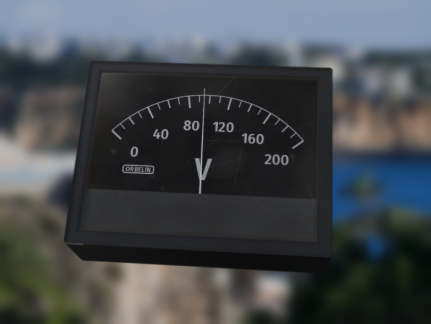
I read 95 V
